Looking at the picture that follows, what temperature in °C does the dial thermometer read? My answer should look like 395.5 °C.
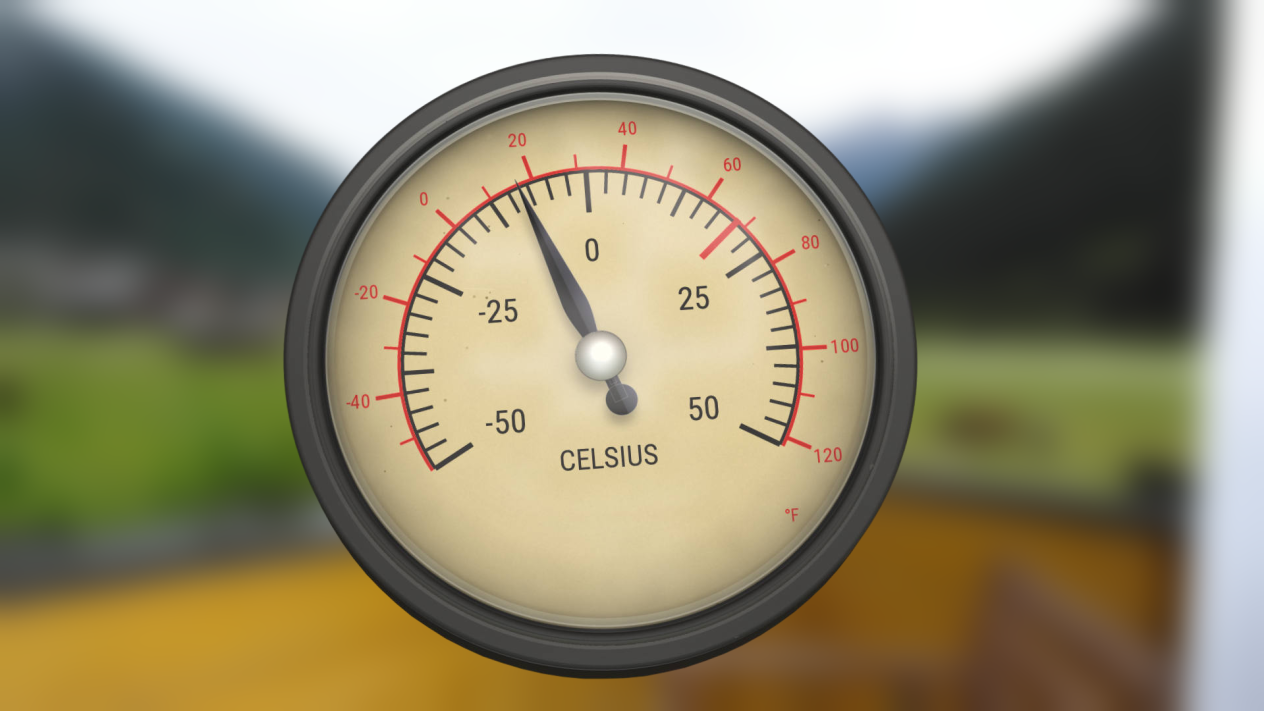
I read -8.75 °C
